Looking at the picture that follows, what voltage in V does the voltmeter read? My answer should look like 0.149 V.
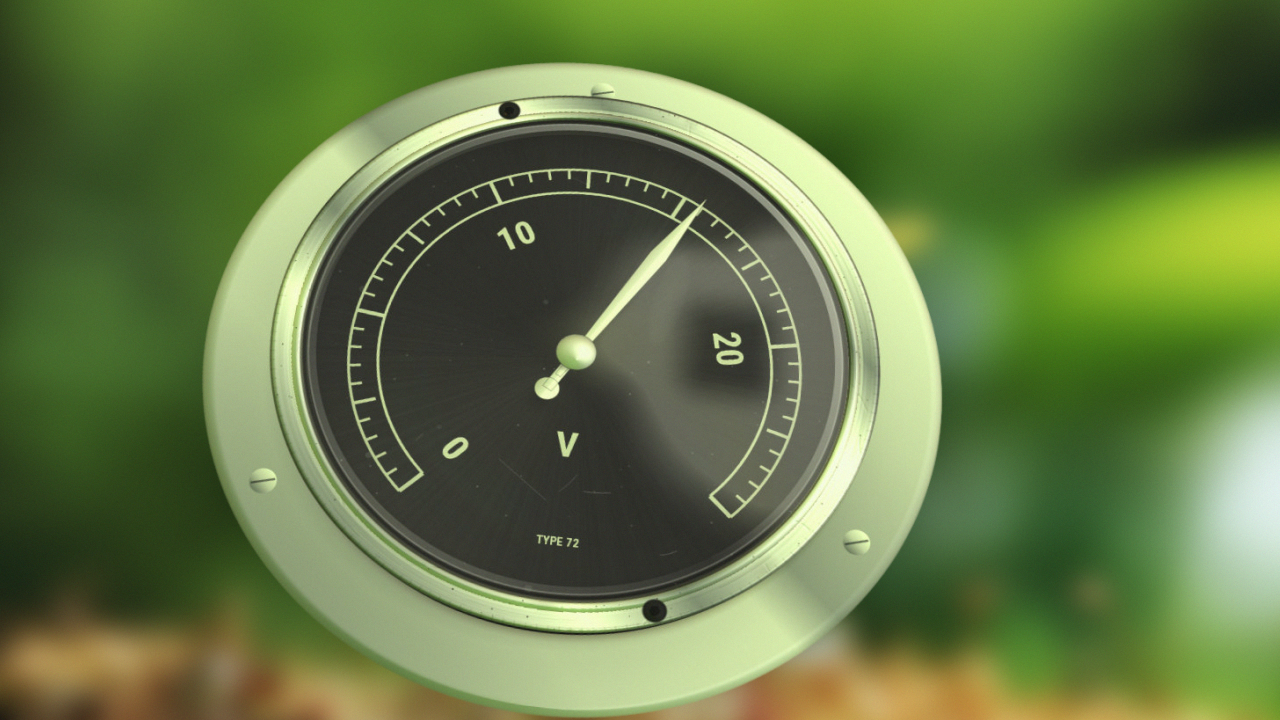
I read 15.5 V
